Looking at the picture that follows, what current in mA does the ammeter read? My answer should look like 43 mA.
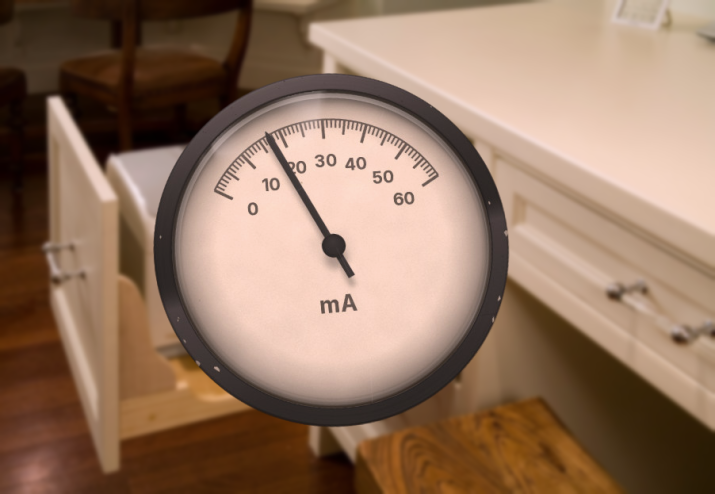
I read 17 mA
